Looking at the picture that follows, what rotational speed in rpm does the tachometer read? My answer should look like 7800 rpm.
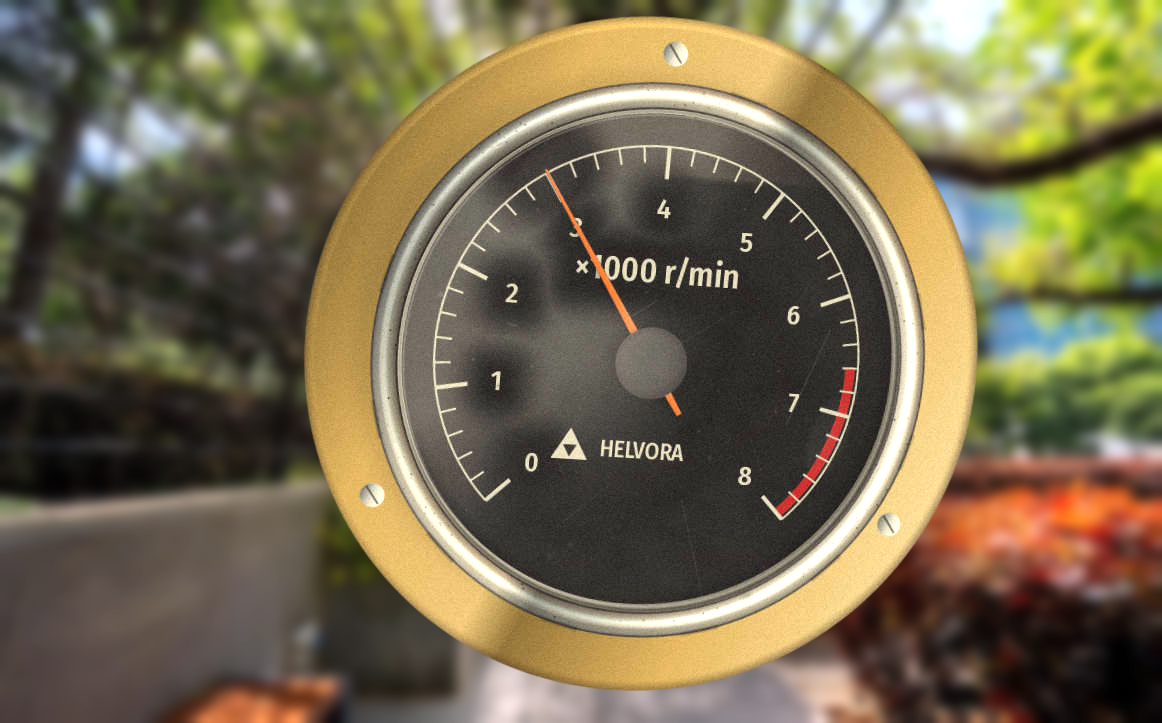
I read 3000 rpm
